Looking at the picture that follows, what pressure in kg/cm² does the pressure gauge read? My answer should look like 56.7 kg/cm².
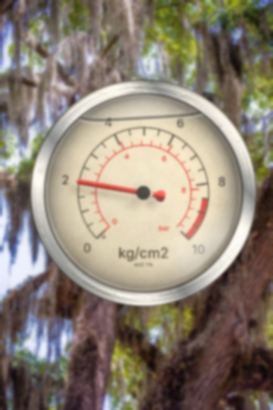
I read 2 kg/cm²
